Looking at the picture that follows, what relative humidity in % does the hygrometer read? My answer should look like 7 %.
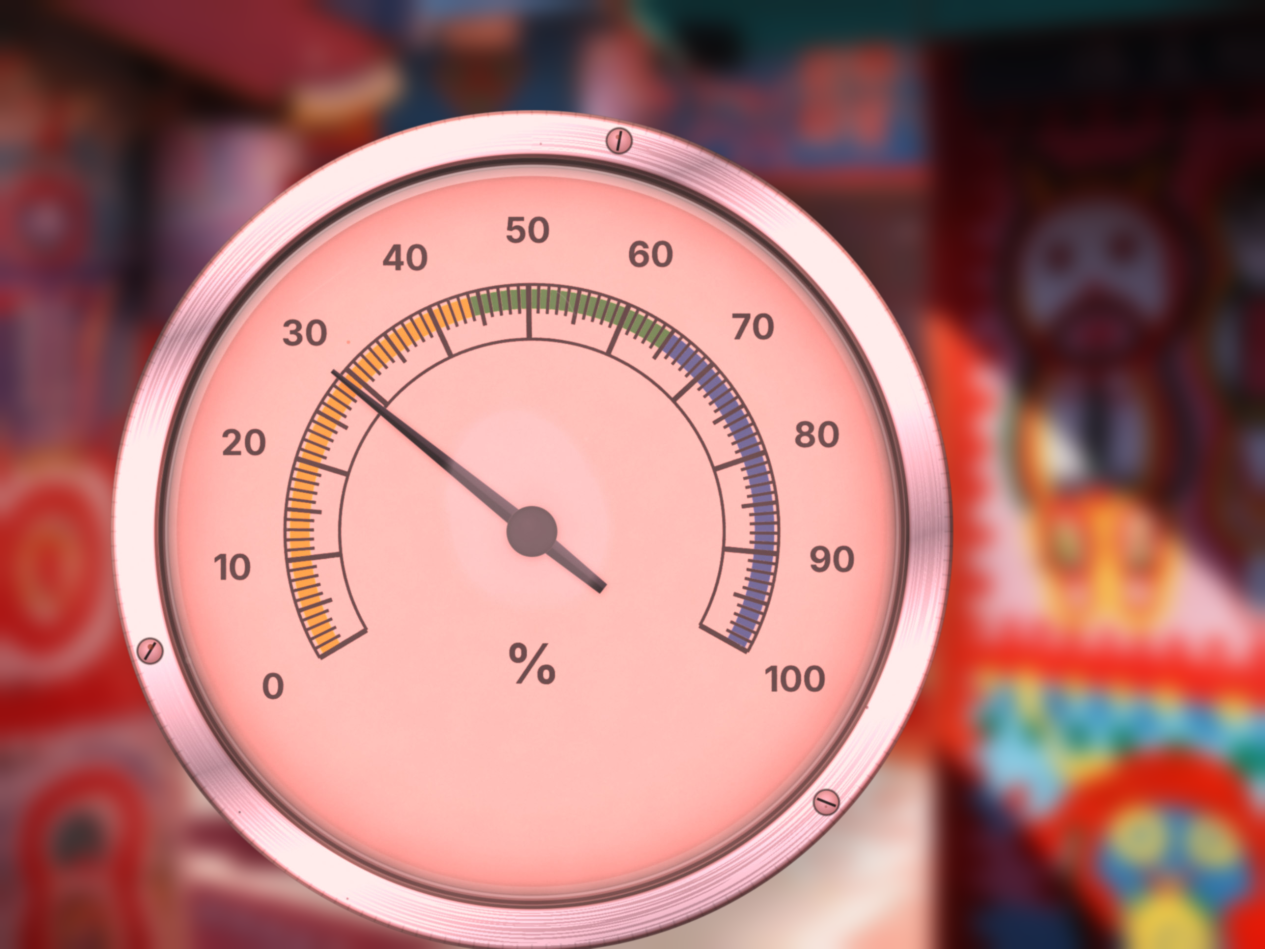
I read 29 %
